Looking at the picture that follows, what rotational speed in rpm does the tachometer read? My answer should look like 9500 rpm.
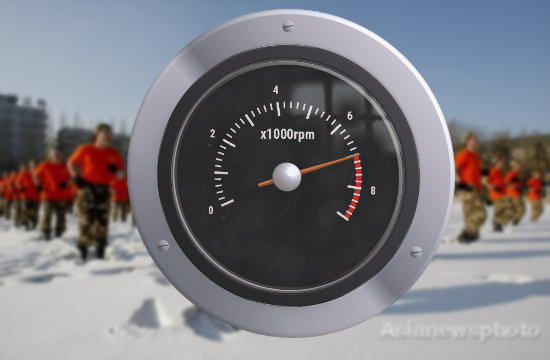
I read 7000 rpm
